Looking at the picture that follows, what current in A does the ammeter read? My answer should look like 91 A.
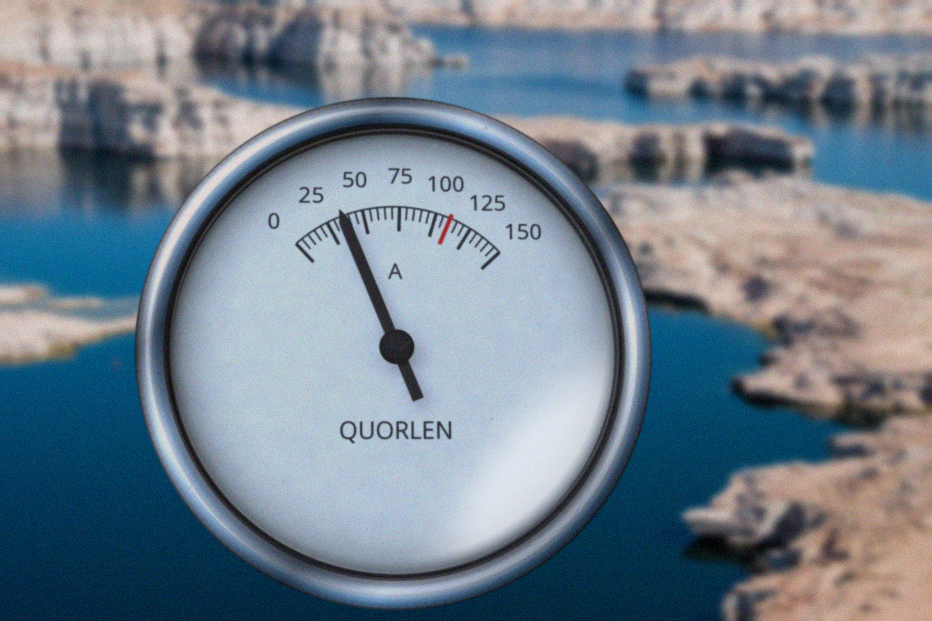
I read 35 A
